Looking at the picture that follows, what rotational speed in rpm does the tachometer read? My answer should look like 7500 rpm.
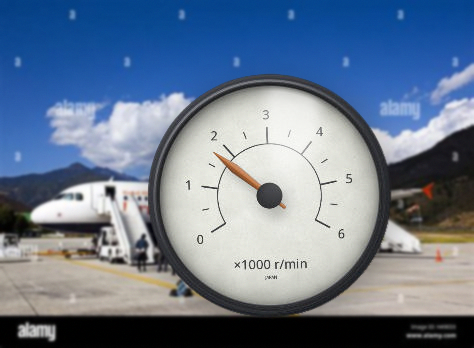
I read 1750 rpm
